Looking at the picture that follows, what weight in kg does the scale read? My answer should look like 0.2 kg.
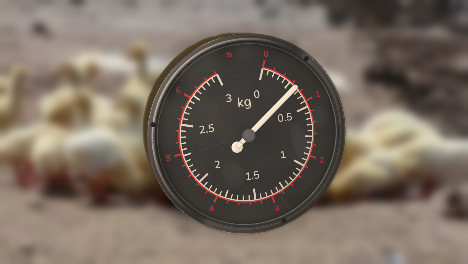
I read 0.3 kg
